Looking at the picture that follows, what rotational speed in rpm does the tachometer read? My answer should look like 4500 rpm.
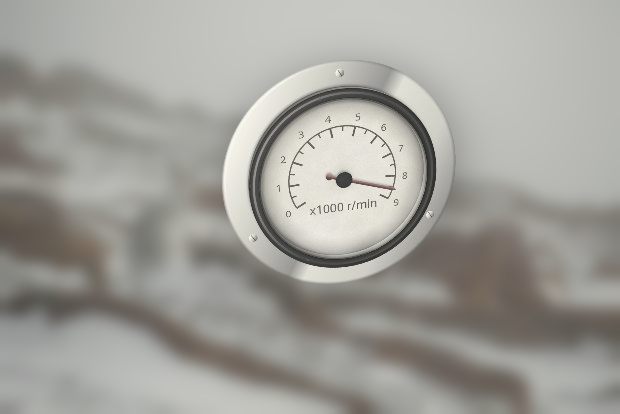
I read 8500 rpm
